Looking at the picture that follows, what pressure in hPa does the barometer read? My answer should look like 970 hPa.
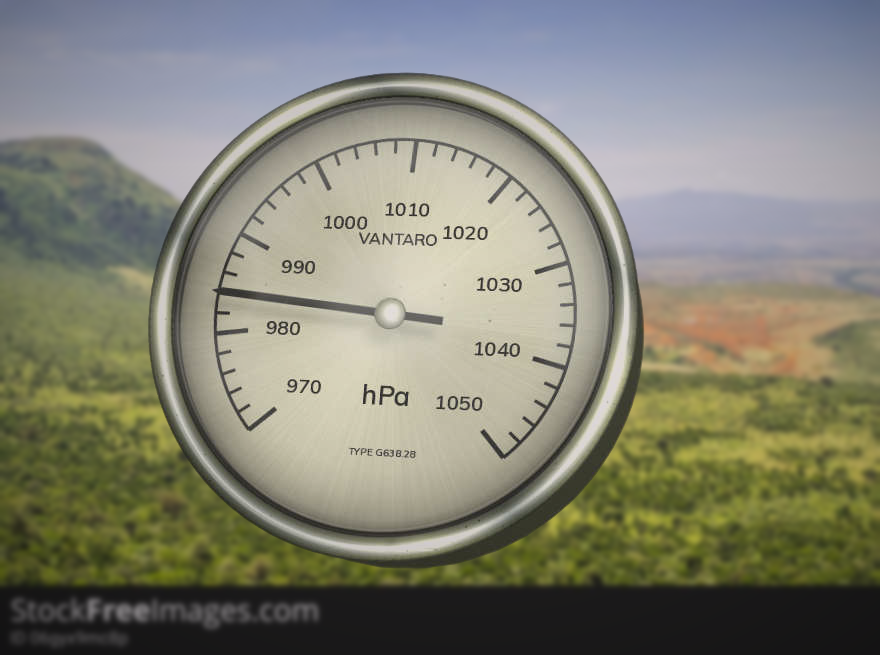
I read 984 hPa
